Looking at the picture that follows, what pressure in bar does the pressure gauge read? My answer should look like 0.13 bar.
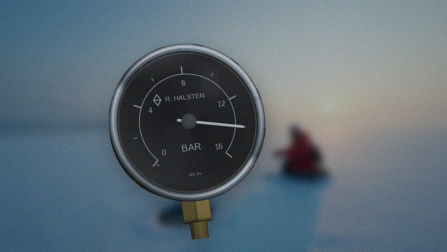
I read 14 bar
